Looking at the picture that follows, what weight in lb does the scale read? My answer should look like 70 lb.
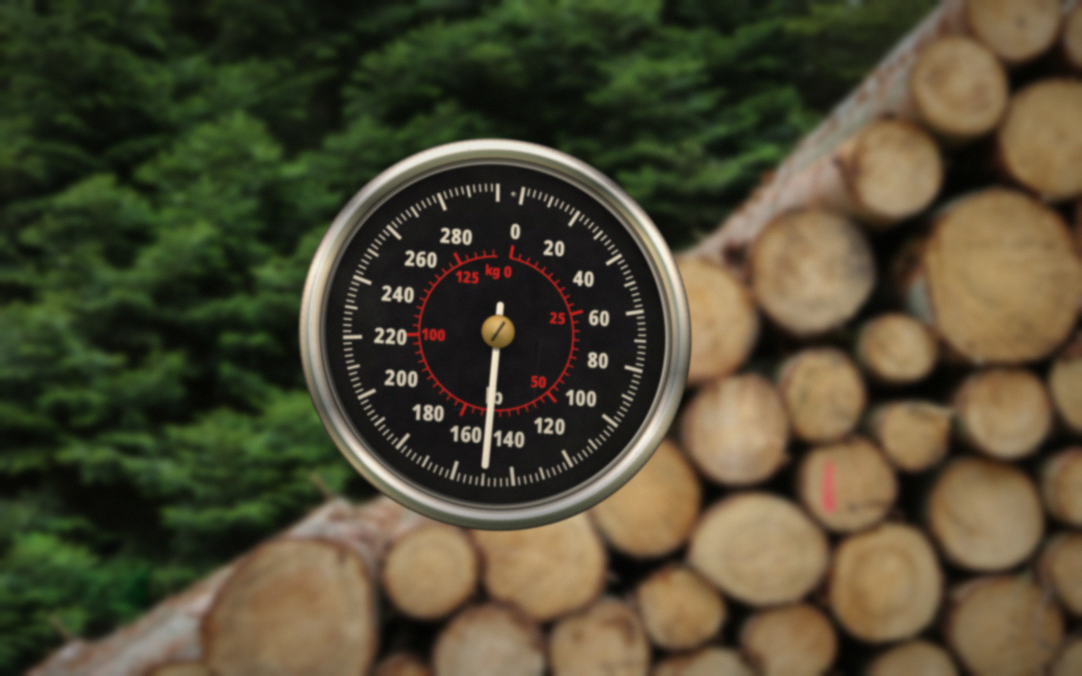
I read 150 lb
